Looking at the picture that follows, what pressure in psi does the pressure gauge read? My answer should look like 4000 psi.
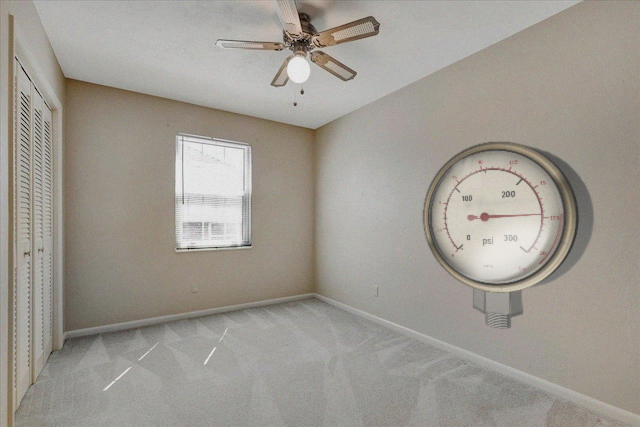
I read 250 psi
